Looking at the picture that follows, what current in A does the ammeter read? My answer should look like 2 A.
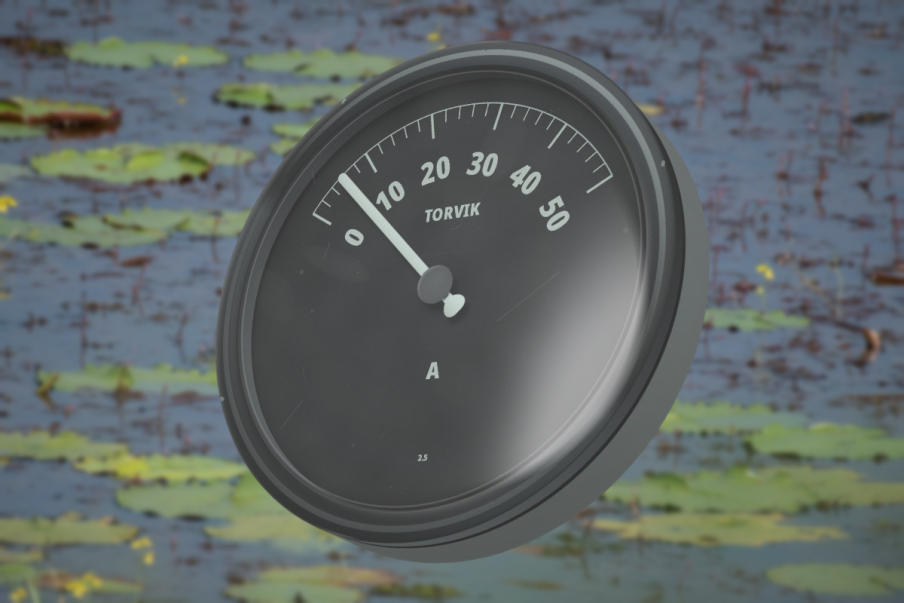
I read 6 A
